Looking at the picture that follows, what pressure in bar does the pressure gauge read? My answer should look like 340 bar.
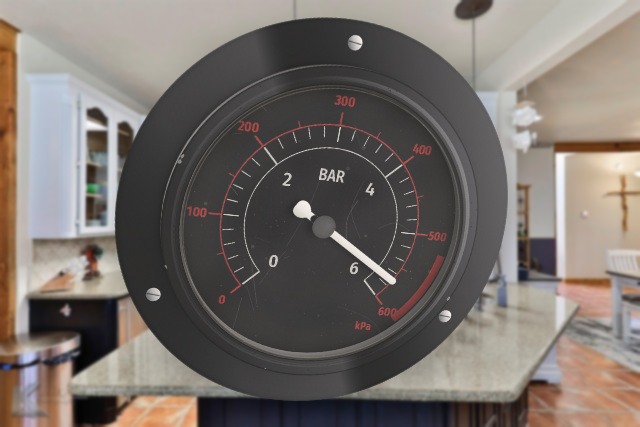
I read 5.7 bar
